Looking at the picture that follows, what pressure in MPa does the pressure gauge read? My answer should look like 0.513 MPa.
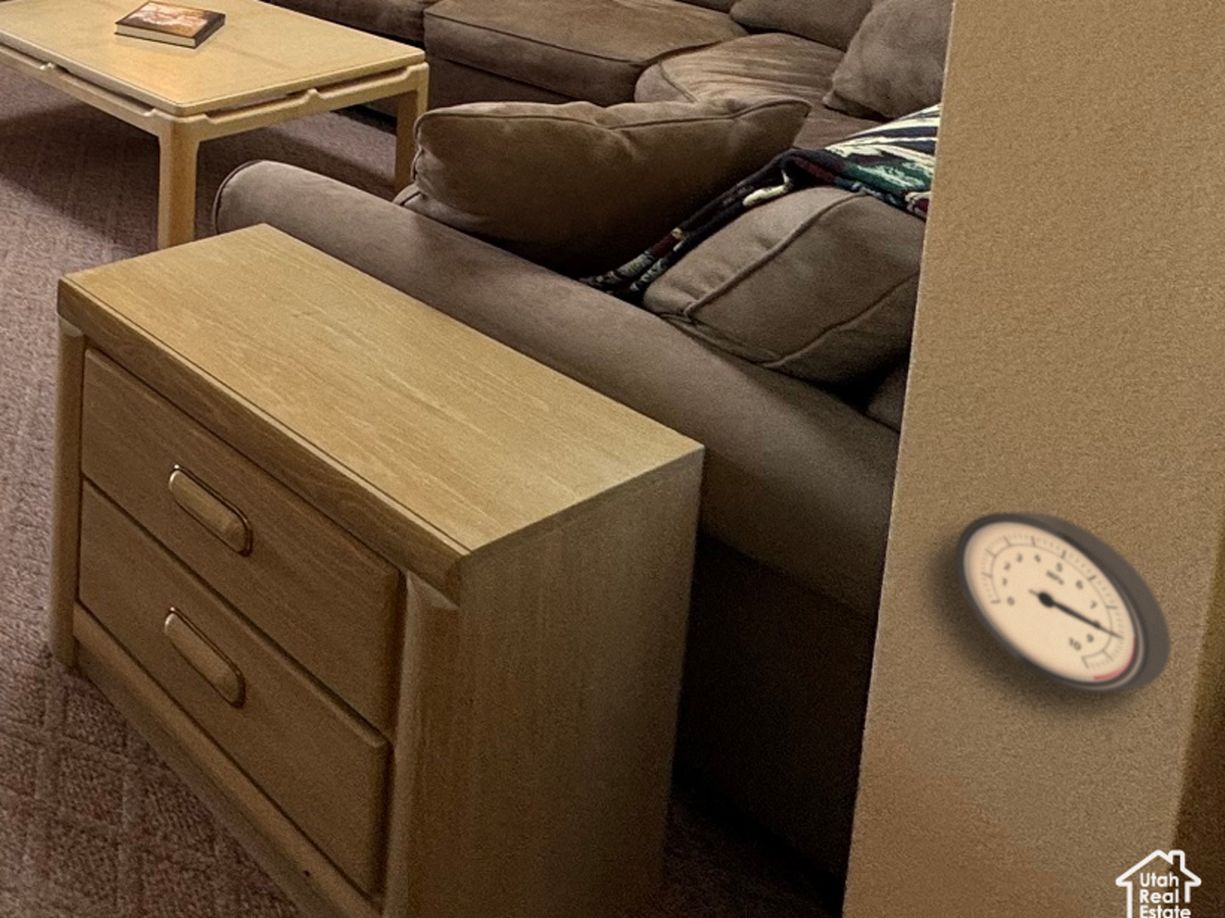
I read 8 MPa
